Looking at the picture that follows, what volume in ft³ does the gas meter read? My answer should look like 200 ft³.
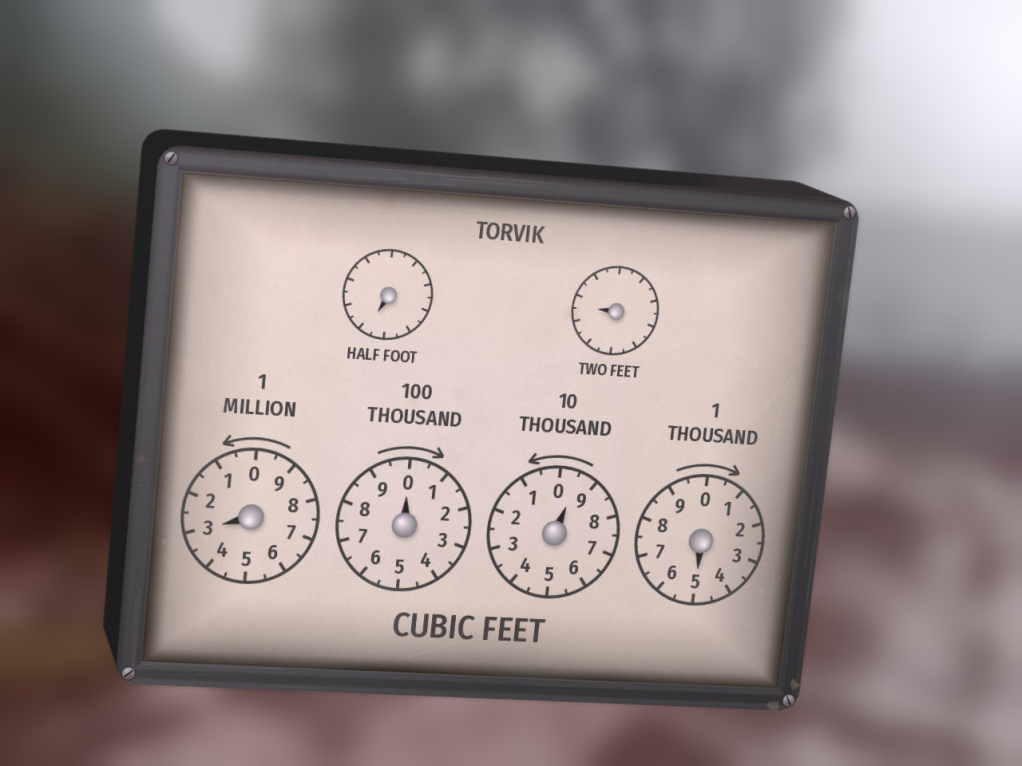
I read 299500 ft³
